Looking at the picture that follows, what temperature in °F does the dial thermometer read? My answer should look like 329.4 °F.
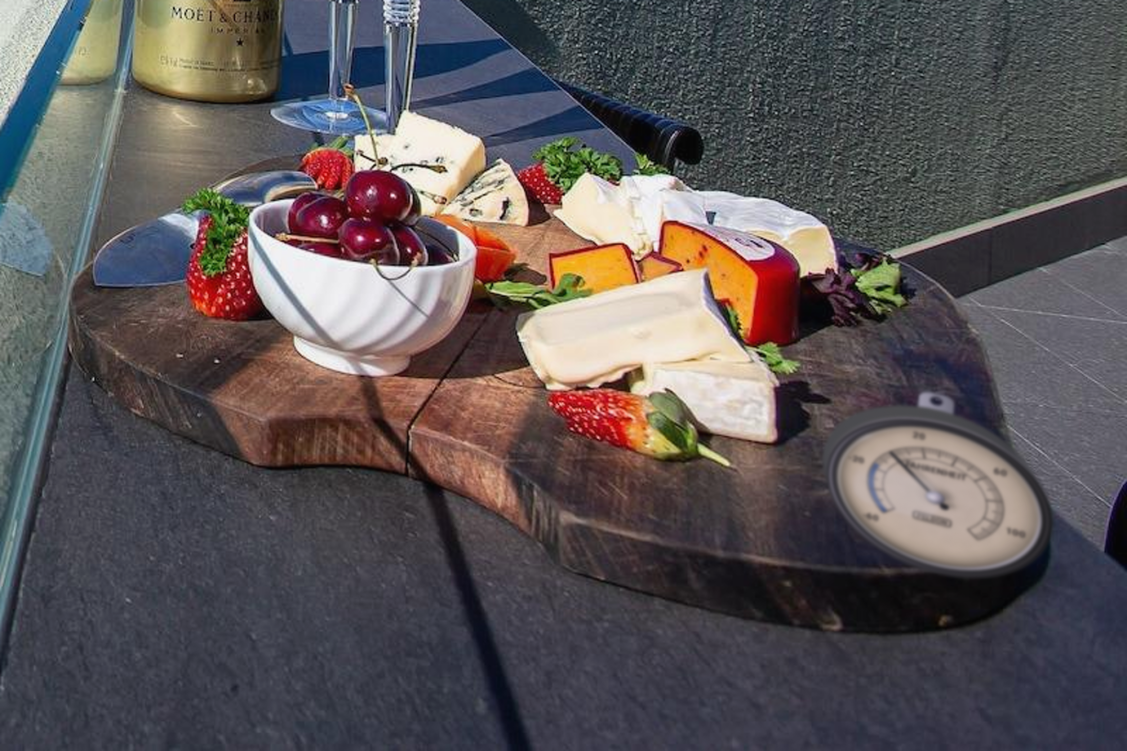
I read 0 °F
